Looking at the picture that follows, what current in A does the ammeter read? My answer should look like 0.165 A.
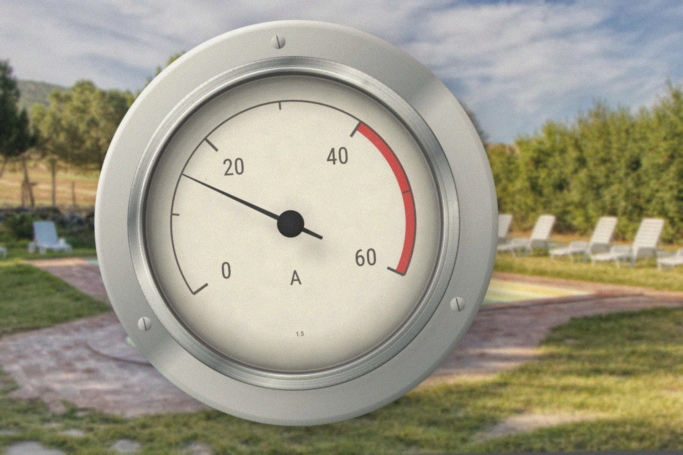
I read 15 A
